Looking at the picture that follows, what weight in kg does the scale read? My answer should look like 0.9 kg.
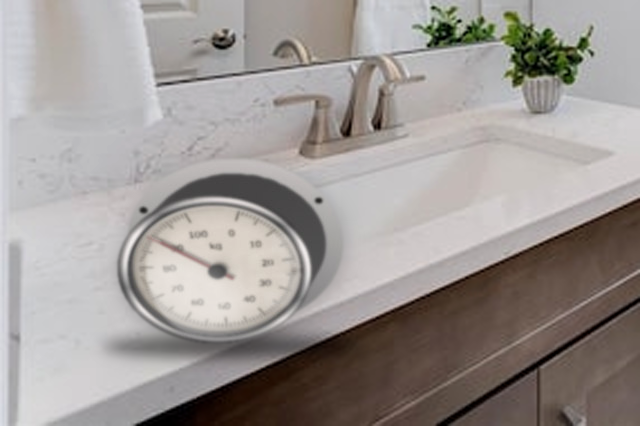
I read 90 kg
